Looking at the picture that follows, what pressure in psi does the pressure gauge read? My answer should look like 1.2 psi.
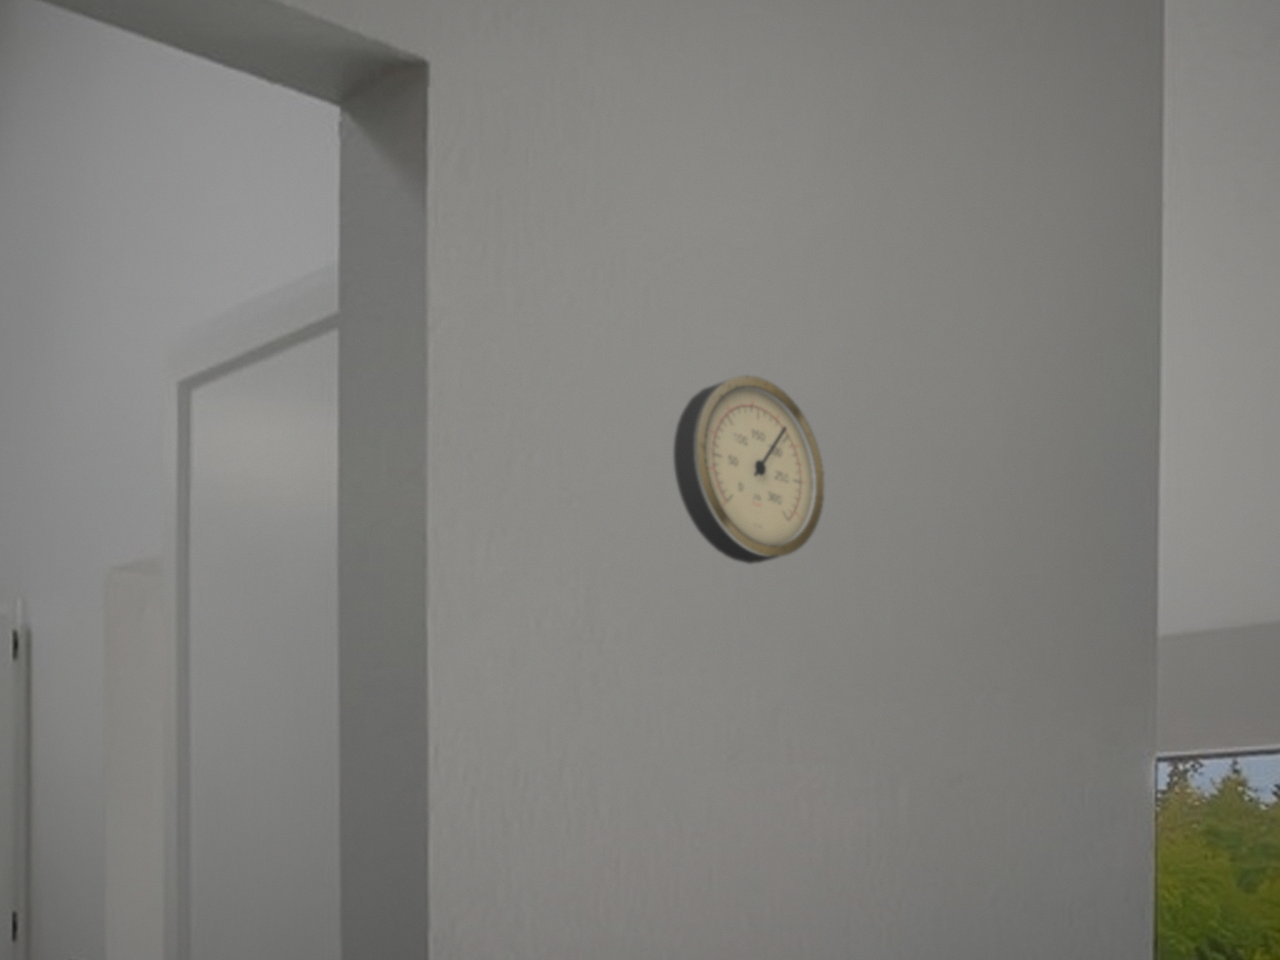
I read 190 psi
